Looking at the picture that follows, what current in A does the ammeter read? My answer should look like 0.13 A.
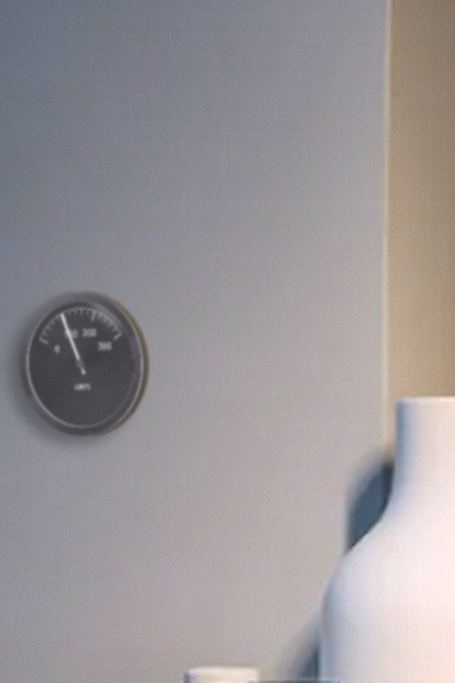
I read 100 A
